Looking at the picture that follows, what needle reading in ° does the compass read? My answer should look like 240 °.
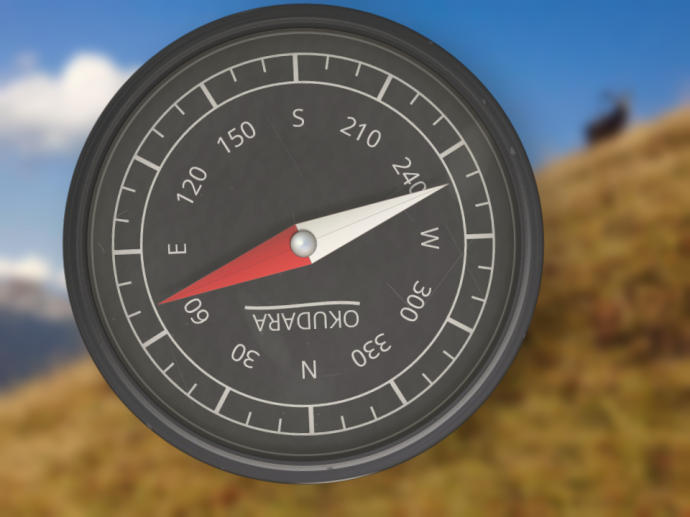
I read 70 °
